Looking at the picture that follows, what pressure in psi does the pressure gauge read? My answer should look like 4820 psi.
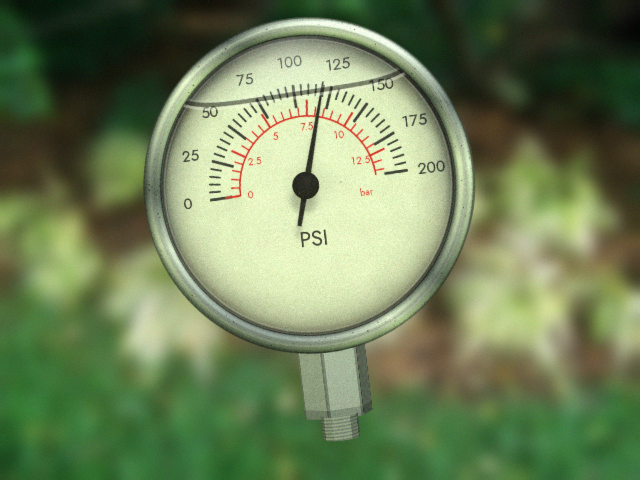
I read 120 psi
